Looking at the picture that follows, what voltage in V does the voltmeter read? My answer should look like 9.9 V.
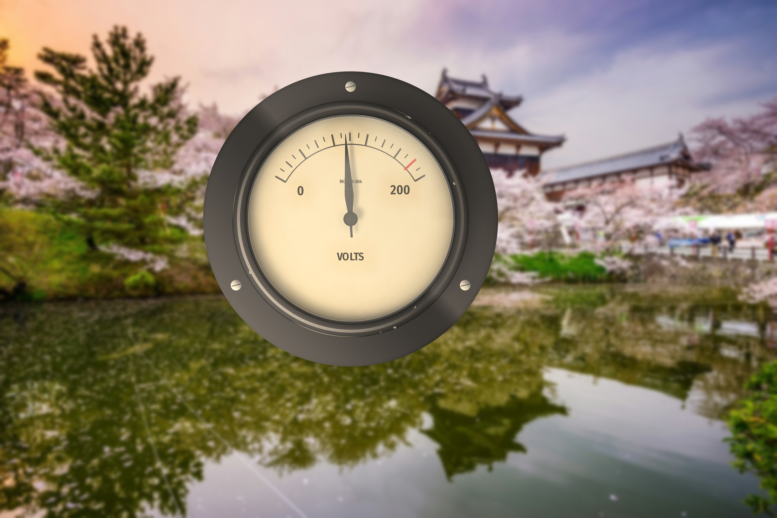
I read 95 V
